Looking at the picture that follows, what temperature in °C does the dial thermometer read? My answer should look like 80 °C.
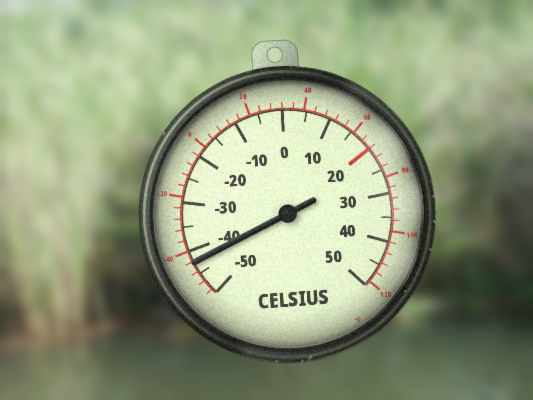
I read -42.5 °C
